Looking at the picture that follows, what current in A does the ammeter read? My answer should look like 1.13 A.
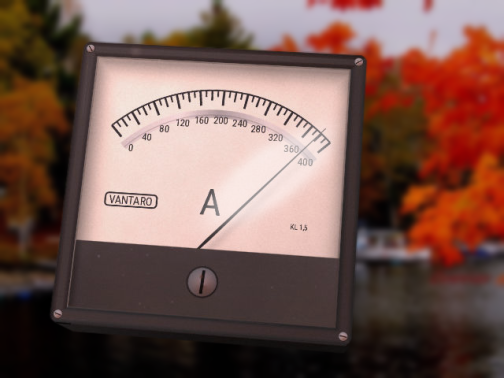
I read 380 A
